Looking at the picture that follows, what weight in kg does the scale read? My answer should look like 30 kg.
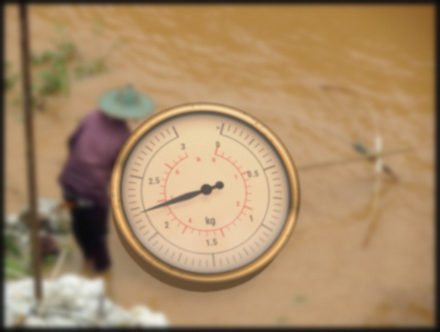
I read 2.2 kg
